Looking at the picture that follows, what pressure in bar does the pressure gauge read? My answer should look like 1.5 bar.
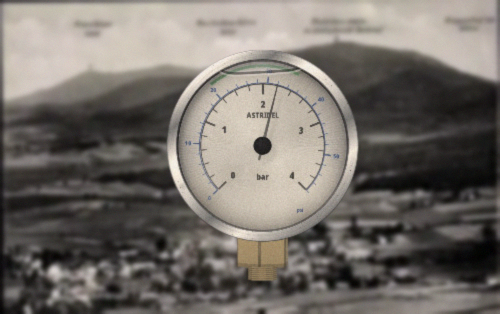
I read 2.2 bar
